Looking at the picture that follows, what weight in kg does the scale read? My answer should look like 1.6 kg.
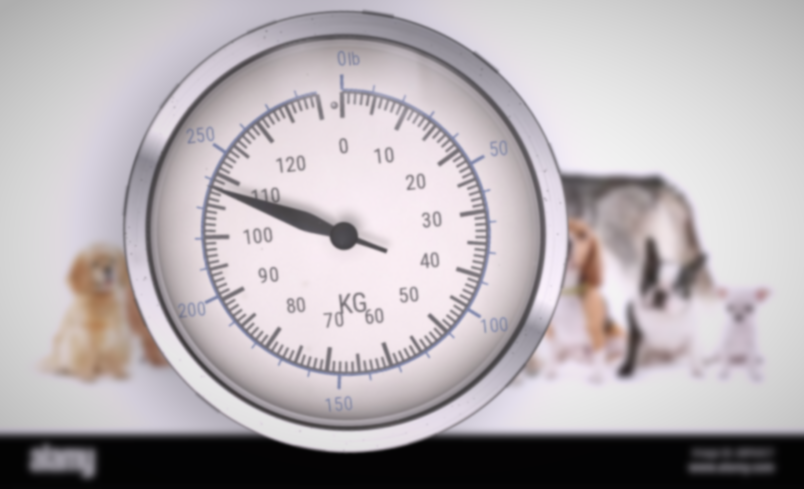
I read 108 kg
